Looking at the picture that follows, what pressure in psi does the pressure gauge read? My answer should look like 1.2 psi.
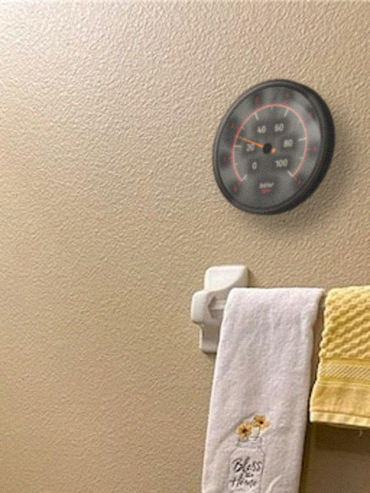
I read 25 psi
